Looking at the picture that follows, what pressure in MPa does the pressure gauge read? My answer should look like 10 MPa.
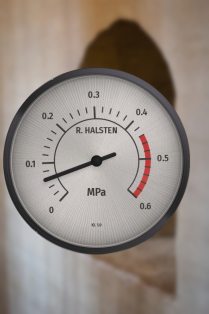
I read 0.06 MPa
